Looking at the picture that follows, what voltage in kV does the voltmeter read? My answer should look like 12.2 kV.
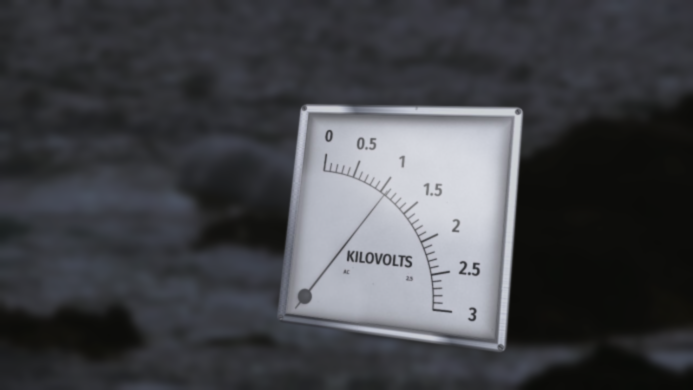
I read 1.1 kV
